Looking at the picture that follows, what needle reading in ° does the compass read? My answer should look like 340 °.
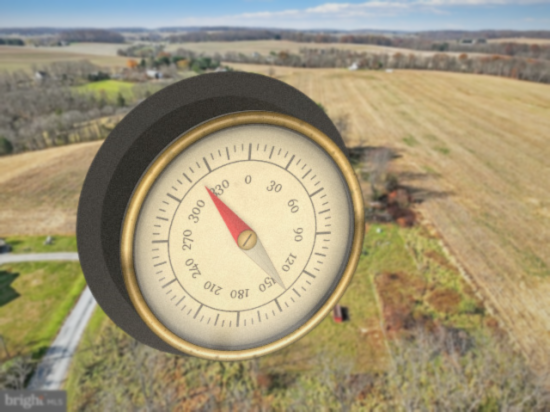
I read 320 °
